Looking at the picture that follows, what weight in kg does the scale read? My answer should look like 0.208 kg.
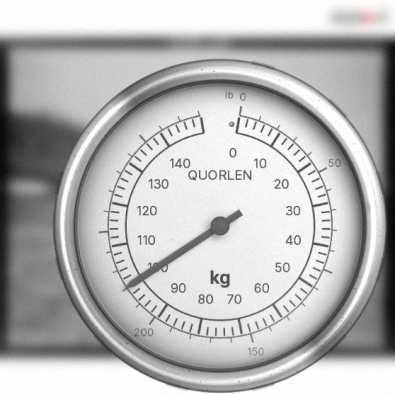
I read 100 kg
